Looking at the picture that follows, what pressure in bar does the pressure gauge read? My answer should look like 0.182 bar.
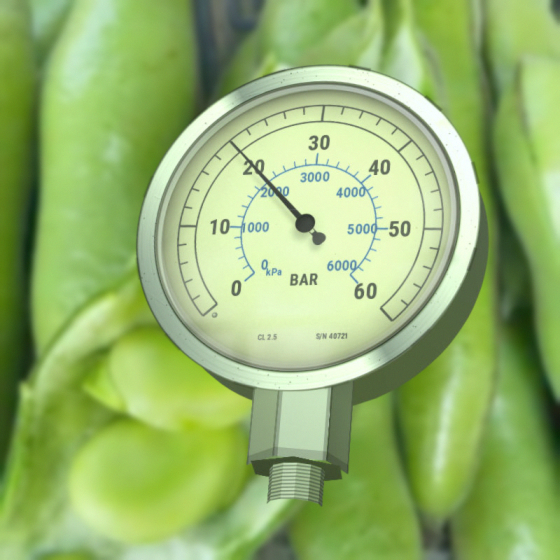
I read 20 bar
